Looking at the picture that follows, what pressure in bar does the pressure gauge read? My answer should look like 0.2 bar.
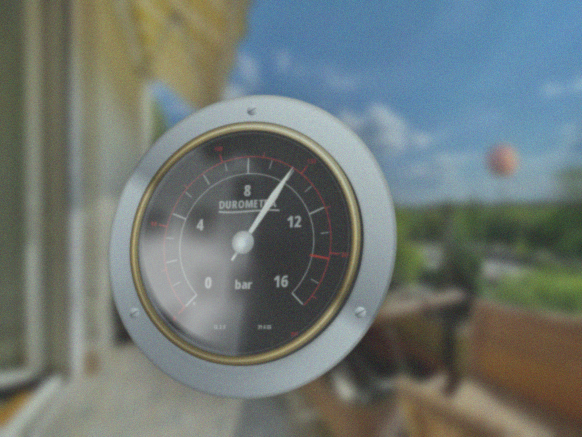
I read 10 bar
